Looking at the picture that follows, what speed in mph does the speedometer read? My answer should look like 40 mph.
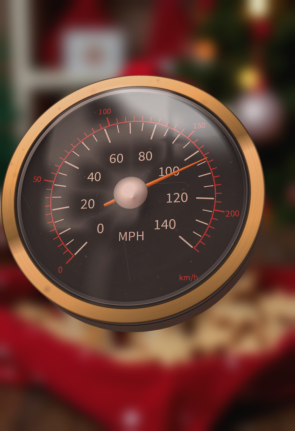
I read 105 mph
